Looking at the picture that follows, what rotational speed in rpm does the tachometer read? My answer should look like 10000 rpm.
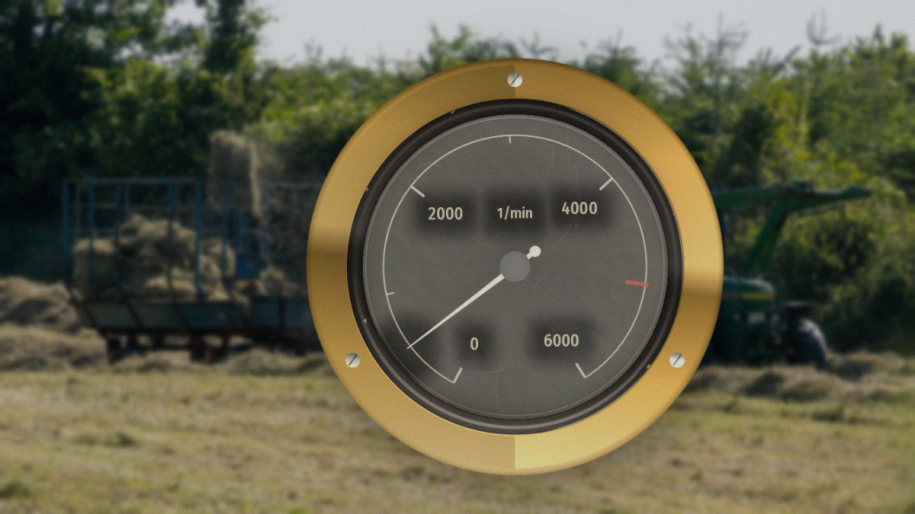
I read 500 rpm
